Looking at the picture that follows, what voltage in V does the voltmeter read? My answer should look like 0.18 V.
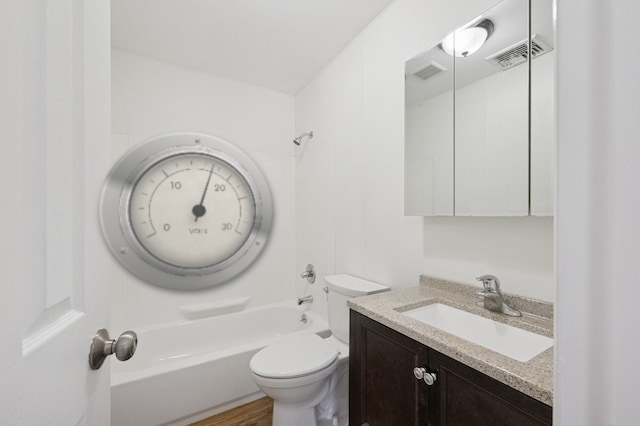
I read 17 V
